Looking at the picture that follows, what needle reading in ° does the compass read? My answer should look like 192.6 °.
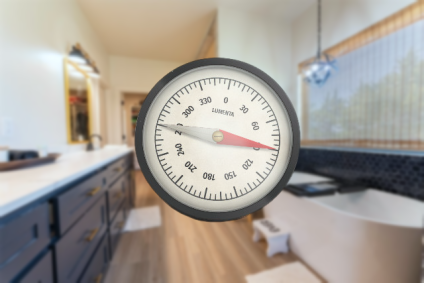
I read 90 °
